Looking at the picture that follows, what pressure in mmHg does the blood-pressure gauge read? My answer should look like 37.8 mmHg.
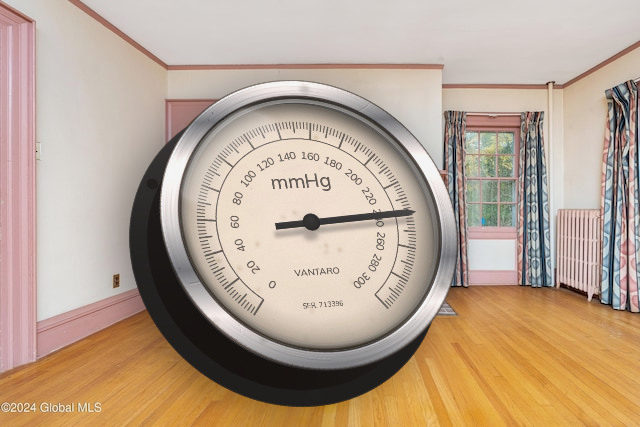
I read 240 mmHg
